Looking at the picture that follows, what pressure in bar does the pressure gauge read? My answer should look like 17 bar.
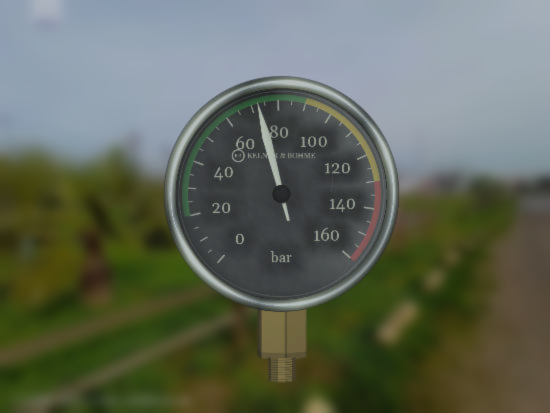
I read 72.5 bar
